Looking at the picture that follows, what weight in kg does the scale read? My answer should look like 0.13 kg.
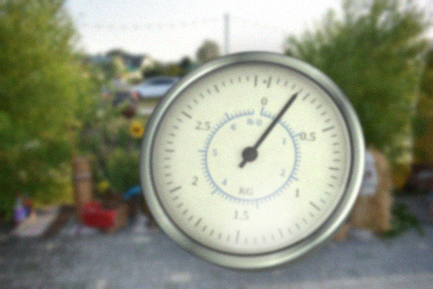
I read 0.2 kg
